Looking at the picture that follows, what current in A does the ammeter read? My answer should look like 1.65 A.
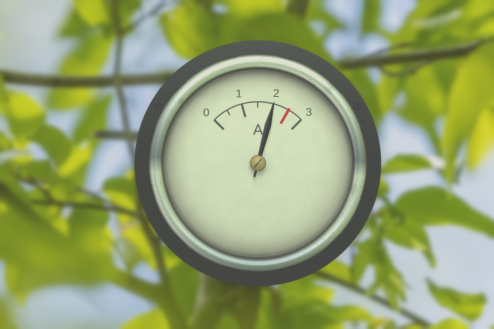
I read 2 A
